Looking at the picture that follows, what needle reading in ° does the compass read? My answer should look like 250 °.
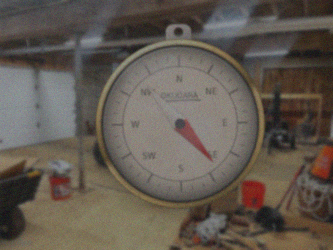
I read 140 °
